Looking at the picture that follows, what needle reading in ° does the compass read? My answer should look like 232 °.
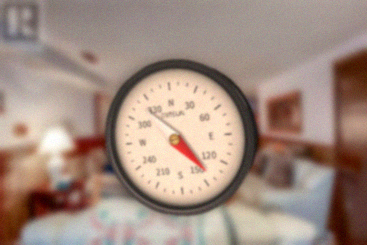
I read 140 °
